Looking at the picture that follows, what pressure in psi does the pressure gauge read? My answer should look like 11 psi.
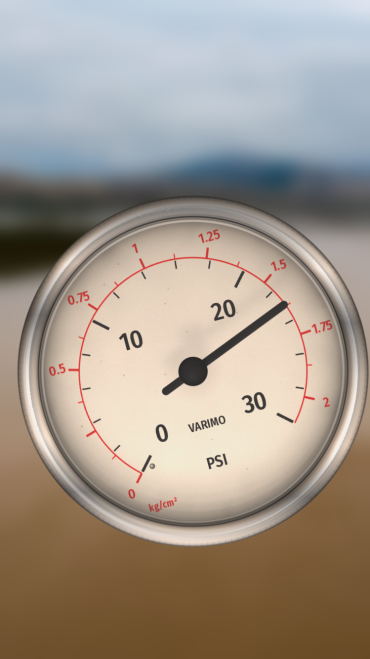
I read 23 psi
